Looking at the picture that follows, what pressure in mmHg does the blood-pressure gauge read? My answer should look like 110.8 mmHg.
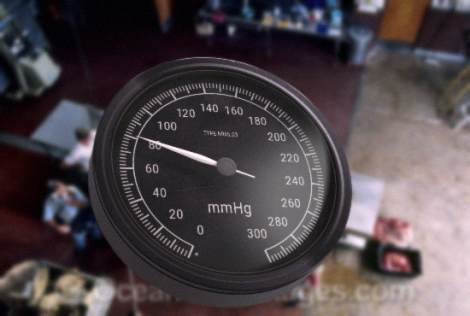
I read 80 mmHg
